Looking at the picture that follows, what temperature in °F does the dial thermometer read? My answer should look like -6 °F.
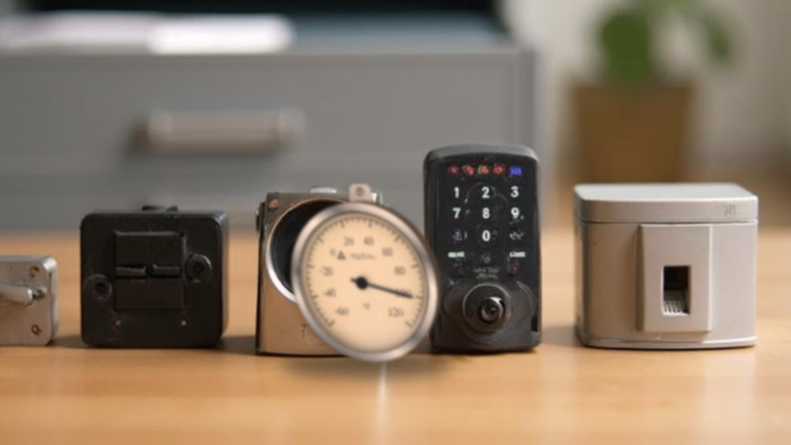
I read 100 °F
